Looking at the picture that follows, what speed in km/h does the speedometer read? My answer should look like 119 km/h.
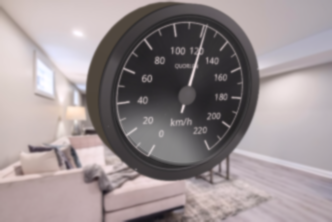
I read 120 km/h
